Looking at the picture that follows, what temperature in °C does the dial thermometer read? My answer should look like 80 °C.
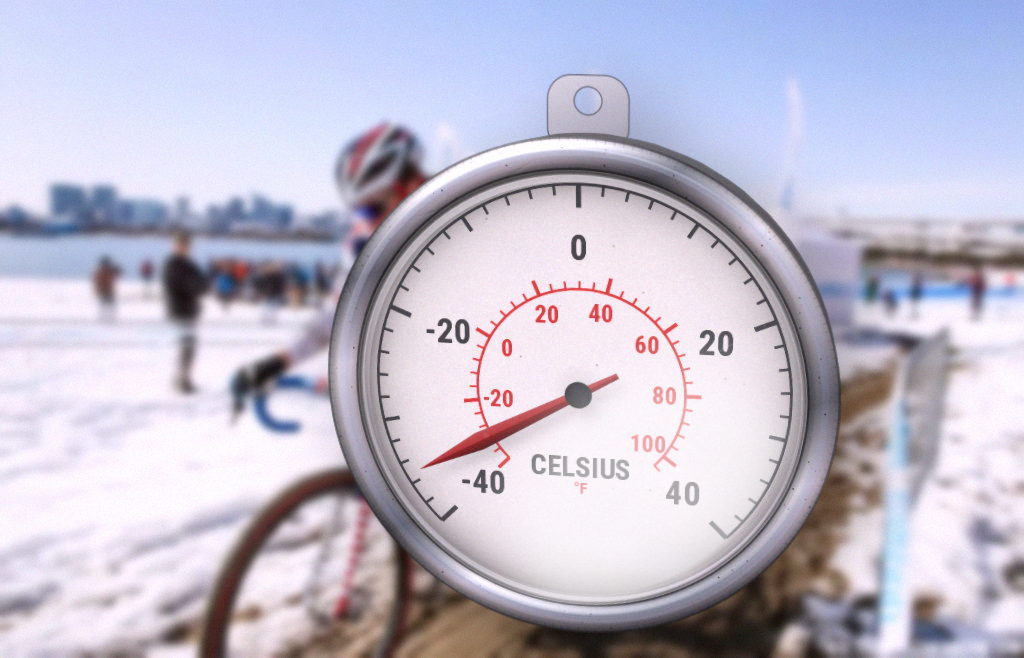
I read -35 °C
